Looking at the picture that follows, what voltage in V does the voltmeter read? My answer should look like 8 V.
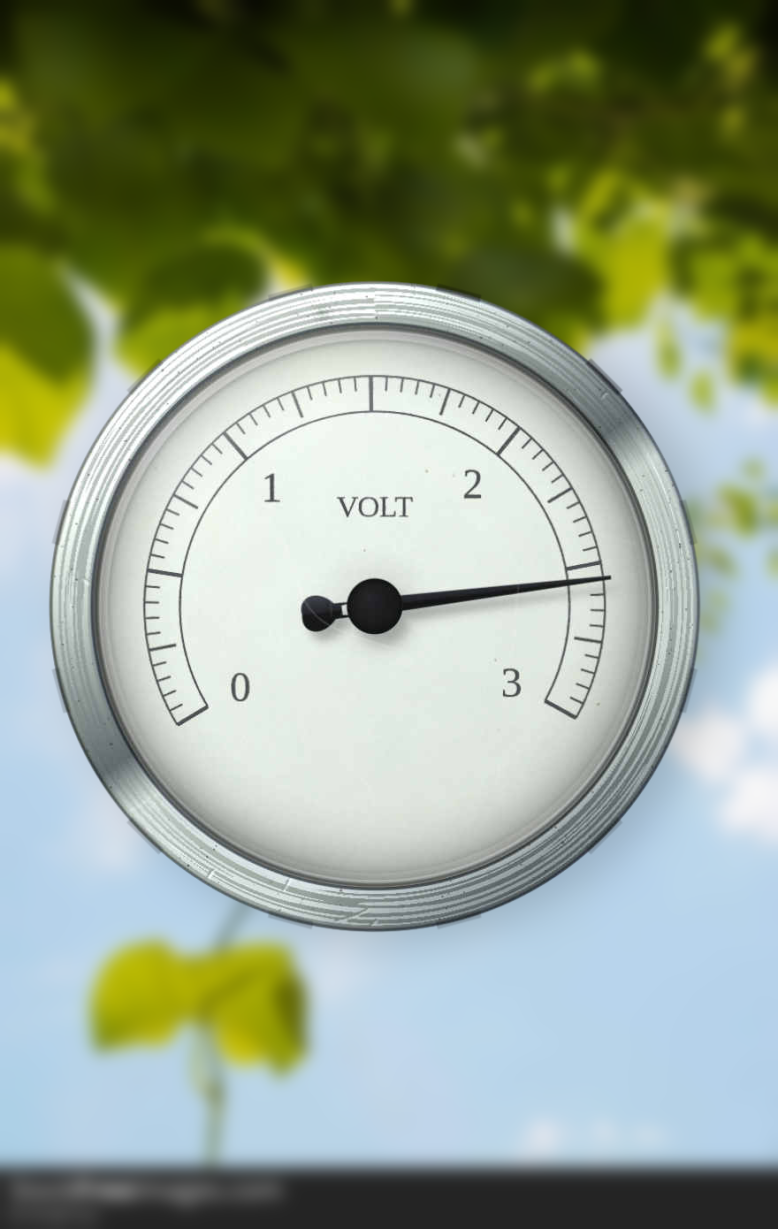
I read 2.55 V
